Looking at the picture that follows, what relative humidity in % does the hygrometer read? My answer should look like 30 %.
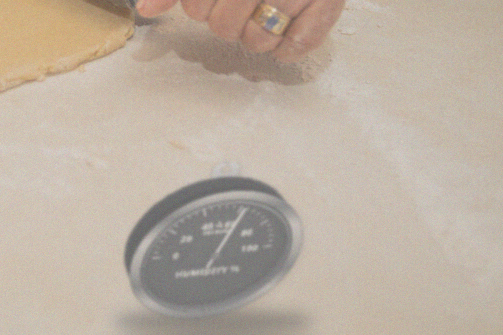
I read 60 %
